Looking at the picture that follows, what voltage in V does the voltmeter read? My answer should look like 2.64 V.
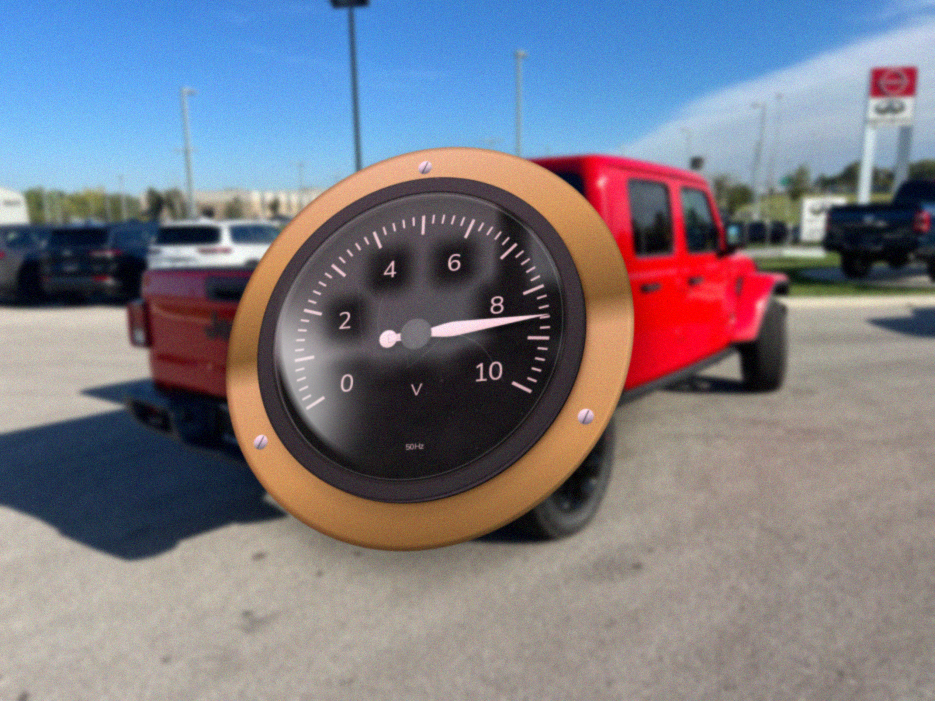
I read 8.6 V
